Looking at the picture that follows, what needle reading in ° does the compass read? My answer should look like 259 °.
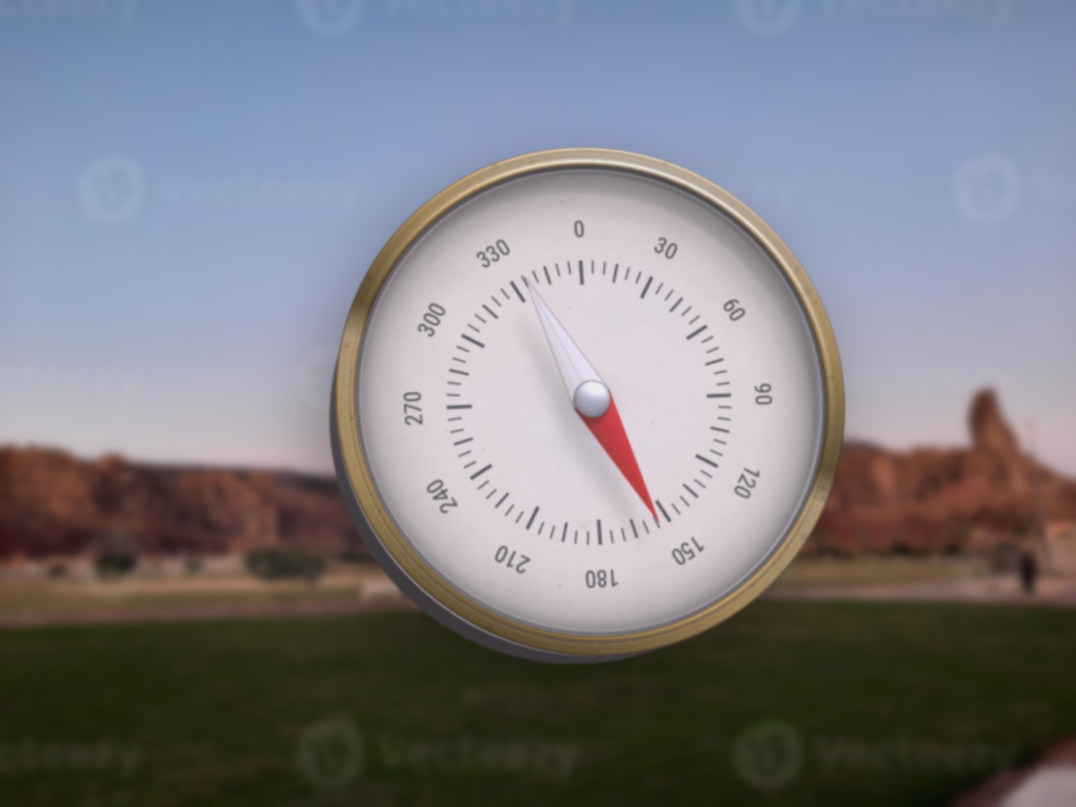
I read 155 °
